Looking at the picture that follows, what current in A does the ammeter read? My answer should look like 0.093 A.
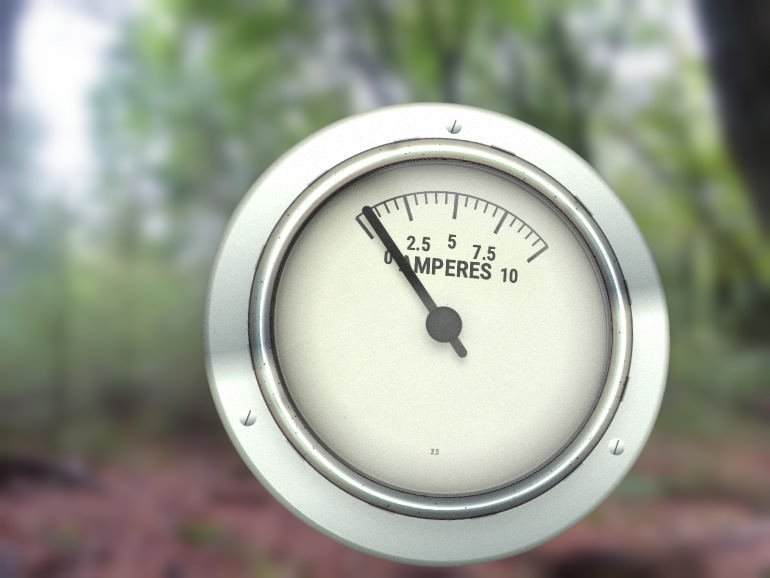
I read 0.5 A
